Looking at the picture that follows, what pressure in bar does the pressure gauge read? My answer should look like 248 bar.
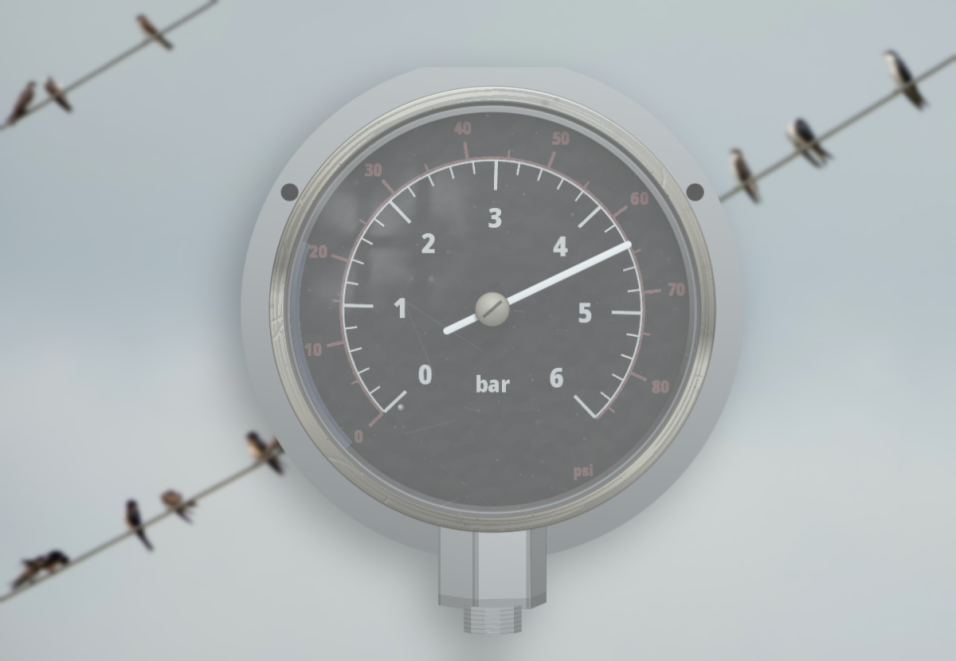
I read 4.4 bar
